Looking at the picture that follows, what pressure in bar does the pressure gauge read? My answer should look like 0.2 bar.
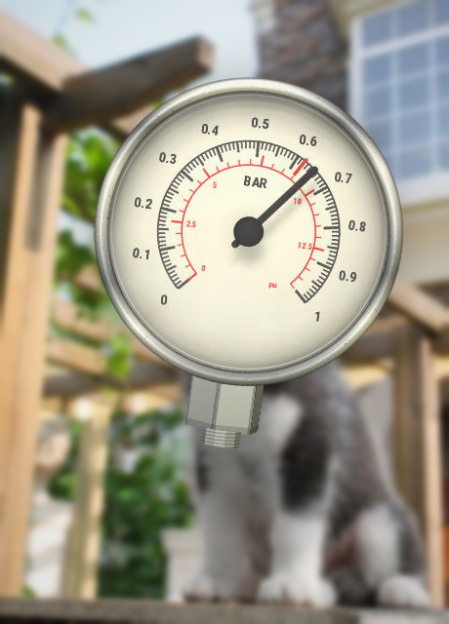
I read 0.65 bar
